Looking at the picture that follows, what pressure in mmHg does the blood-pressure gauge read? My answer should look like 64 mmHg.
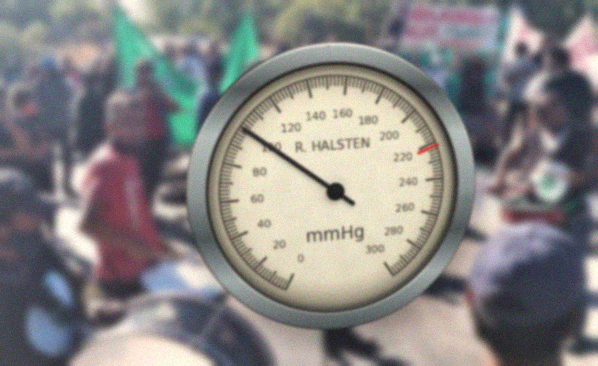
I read 100 mmHg
